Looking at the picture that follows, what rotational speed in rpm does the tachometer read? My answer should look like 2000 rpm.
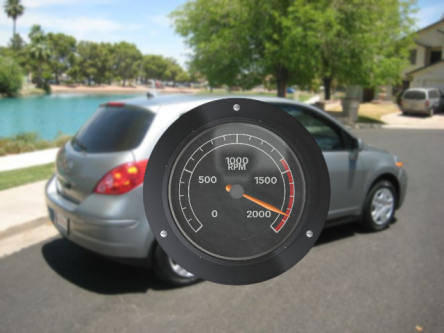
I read 1850 rpm
